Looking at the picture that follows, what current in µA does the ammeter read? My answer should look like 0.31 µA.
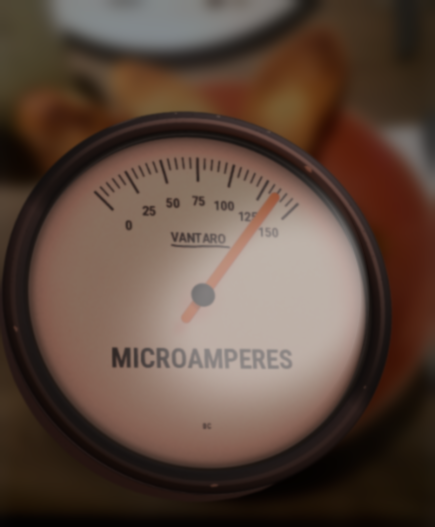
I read 135 µA
